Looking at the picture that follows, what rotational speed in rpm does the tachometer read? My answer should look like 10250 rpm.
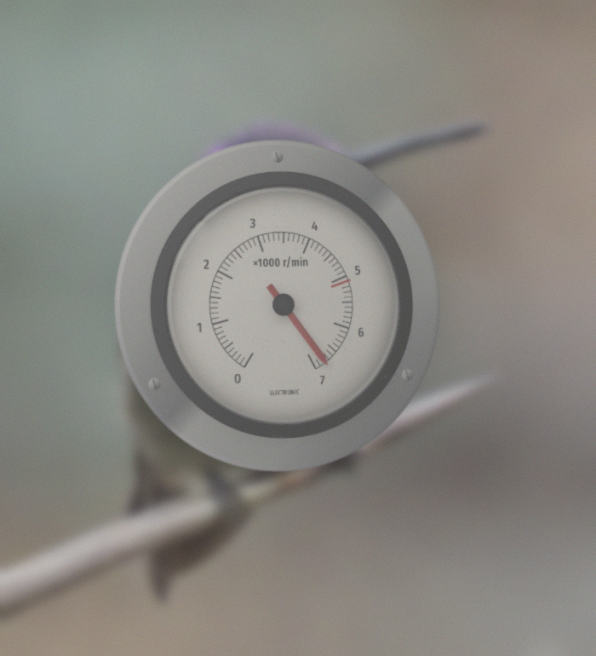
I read 6800 rpm
